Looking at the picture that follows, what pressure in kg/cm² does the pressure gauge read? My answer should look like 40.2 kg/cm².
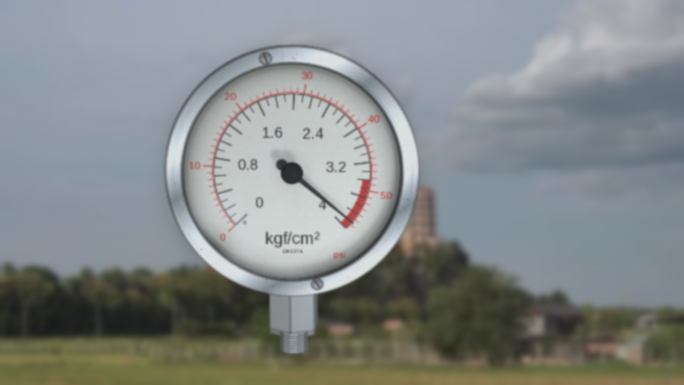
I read 3.9 kg/cm²
